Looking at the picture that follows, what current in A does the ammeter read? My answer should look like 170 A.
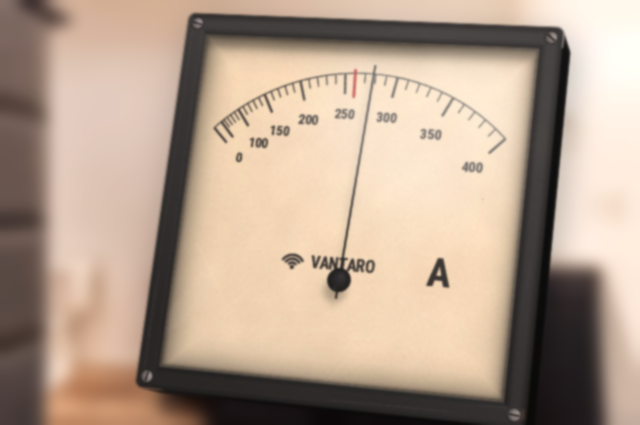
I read 280 A
